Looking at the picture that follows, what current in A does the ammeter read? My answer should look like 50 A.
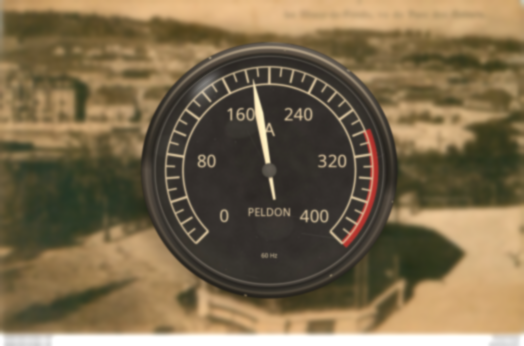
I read 185 A
